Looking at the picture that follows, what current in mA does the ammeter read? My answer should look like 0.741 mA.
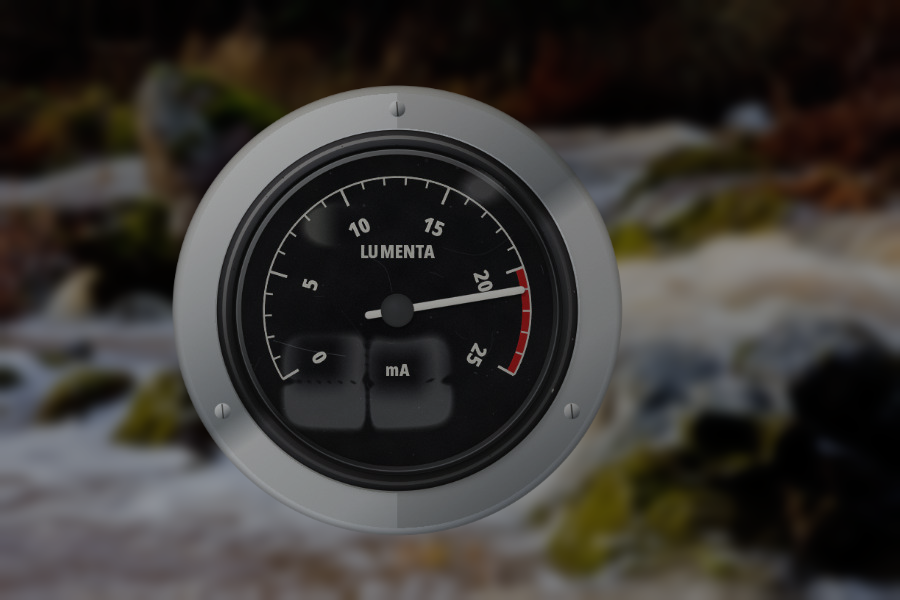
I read 21 mA
